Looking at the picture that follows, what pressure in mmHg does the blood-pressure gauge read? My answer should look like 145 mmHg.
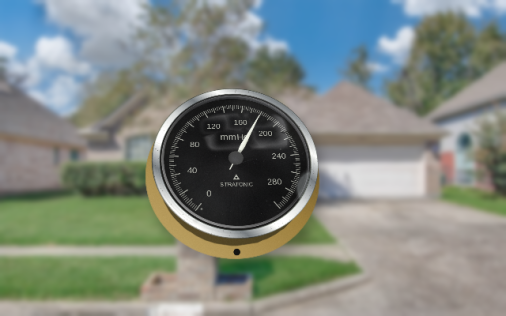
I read 180 mmHg
